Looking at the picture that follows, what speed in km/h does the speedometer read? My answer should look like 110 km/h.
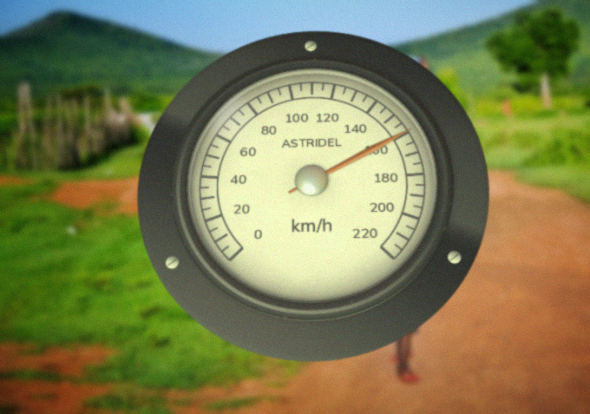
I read 160 km/h
